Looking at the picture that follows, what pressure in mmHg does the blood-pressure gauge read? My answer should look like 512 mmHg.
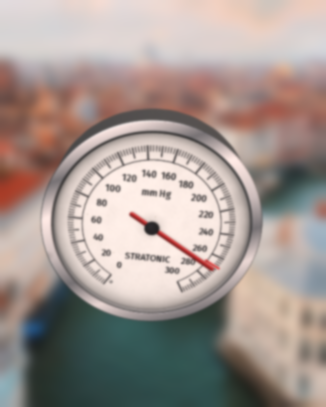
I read 270 mmHg
